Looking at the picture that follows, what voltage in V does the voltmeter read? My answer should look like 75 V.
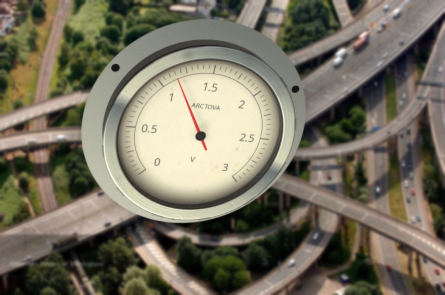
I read 1.15 V
